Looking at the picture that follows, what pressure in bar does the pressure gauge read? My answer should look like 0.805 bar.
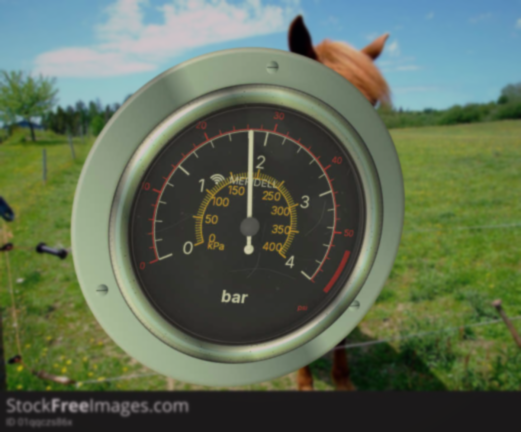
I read 1.8 bar
